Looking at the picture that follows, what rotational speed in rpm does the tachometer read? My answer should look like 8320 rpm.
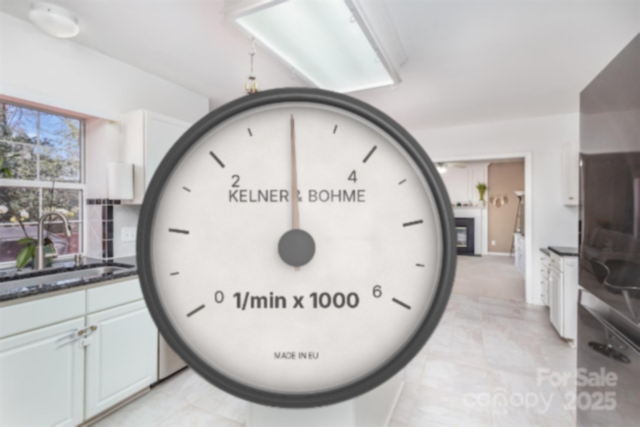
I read 3000 rpm
